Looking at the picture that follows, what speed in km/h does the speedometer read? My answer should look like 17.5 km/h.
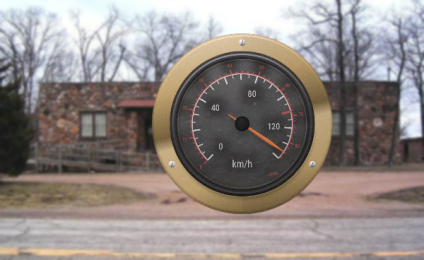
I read 135 km/h
